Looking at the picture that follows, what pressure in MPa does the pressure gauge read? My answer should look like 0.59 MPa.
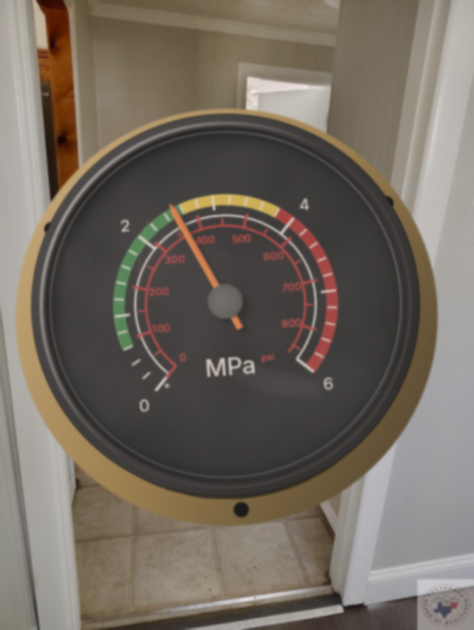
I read 2.5 MPa
